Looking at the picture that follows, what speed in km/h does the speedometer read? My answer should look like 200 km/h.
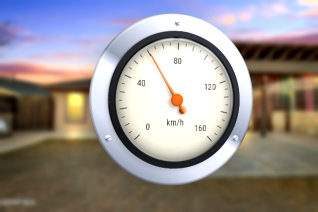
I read 60 km/h
